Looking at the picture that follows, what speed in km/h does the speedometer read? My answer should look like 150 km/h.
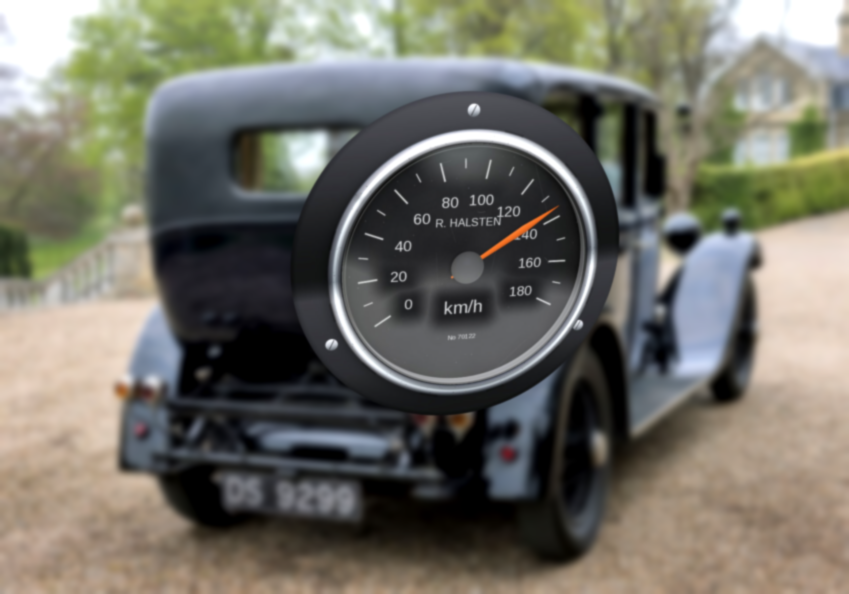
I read 135 km/h
